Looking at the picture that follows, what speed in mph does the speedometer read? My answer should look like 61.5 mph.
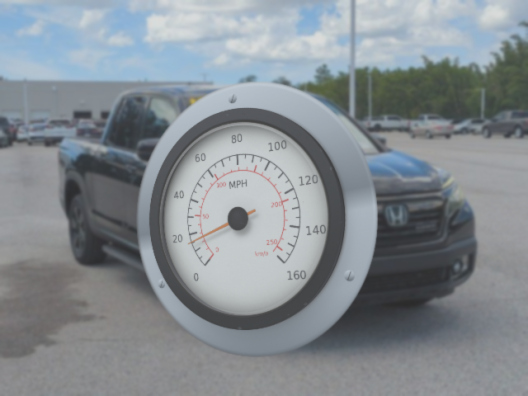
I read 15 mph
